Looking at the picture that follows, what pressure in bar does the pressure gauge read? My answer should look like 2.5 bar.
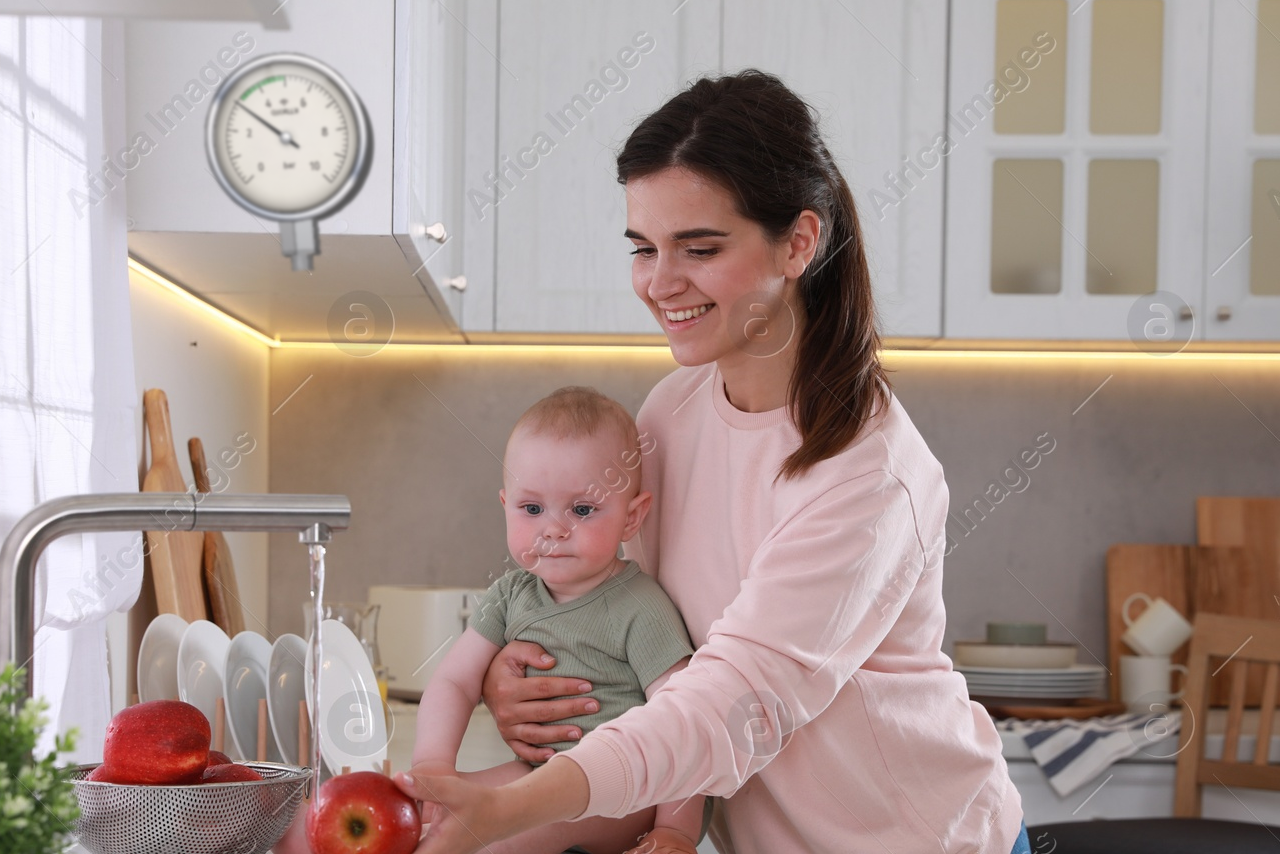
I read 3 bar
